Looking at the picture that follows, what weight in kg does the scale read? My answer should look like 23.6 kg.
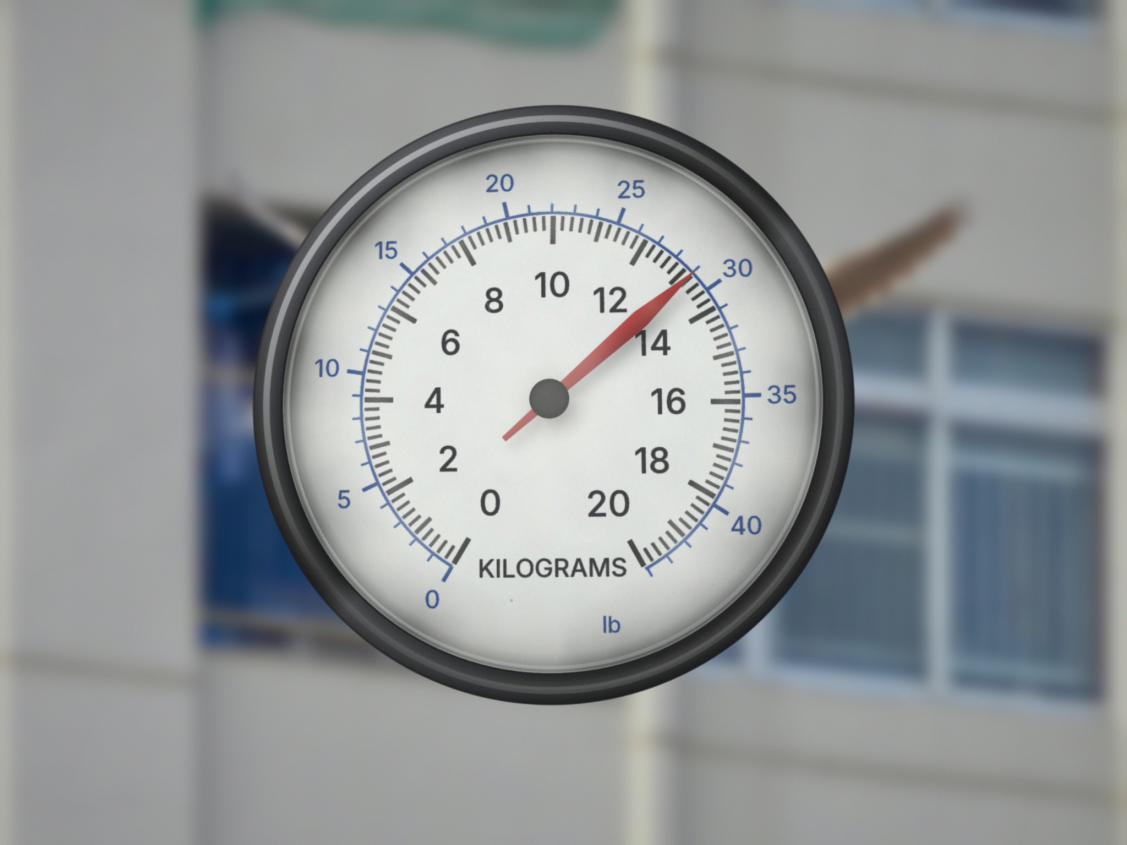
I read 13.2 kg
